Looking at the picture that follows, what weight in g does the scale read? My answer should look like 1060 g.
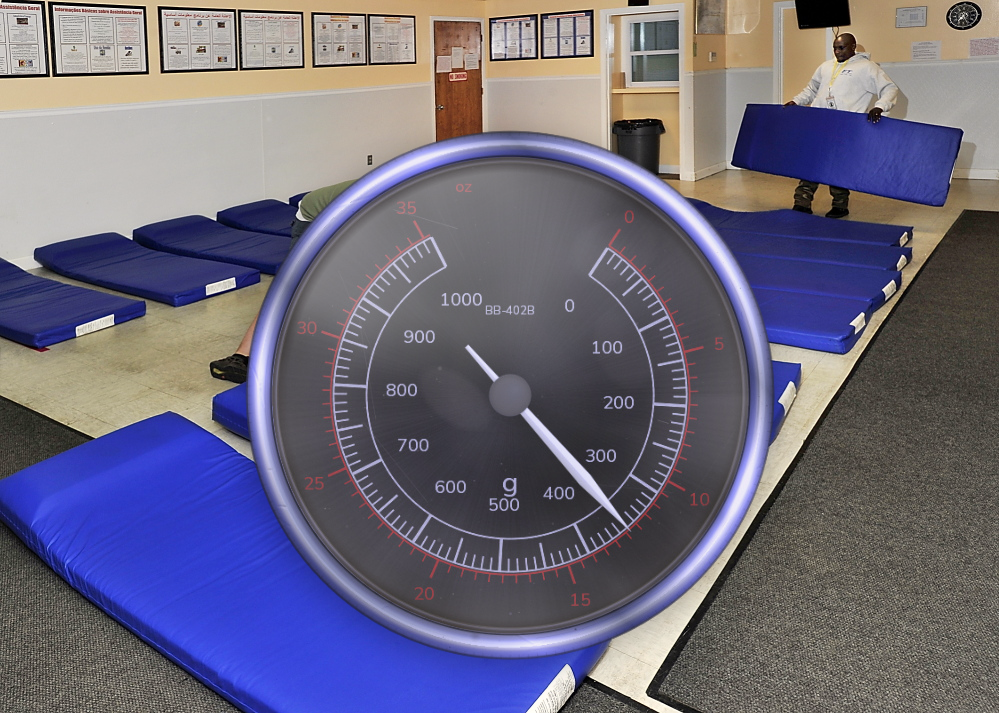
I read 350 g
